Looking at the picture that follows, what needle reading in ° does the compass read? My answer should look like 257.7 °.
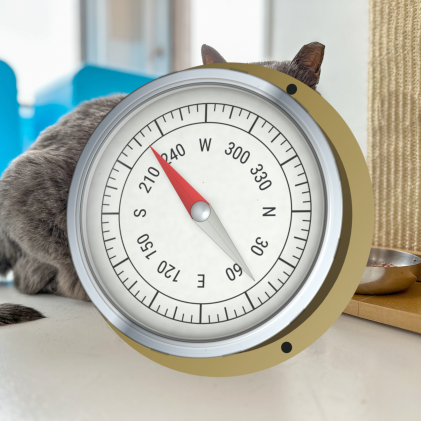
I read 230 °
